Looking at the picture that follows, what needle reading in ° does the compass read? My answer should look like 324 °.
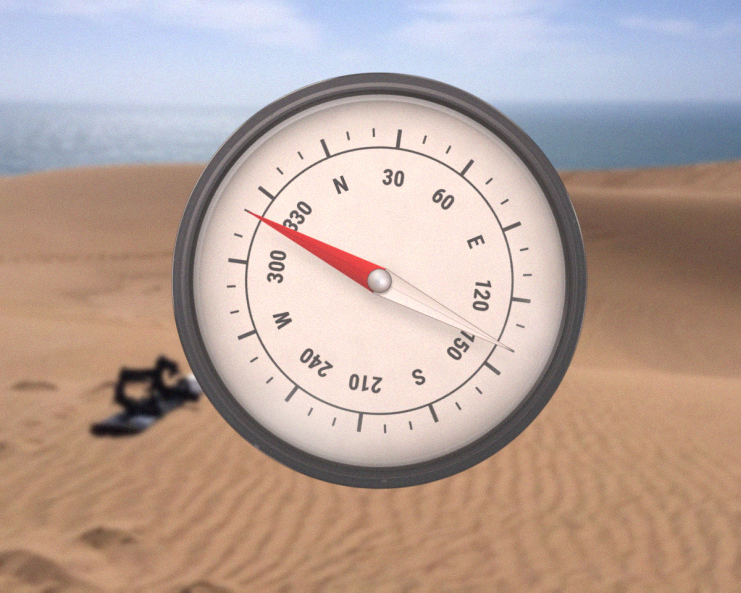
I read 320 °
